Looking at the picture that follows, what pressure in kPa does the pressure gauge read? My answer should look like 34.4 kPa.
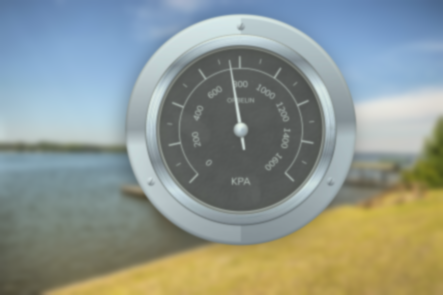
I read 750 kPa
